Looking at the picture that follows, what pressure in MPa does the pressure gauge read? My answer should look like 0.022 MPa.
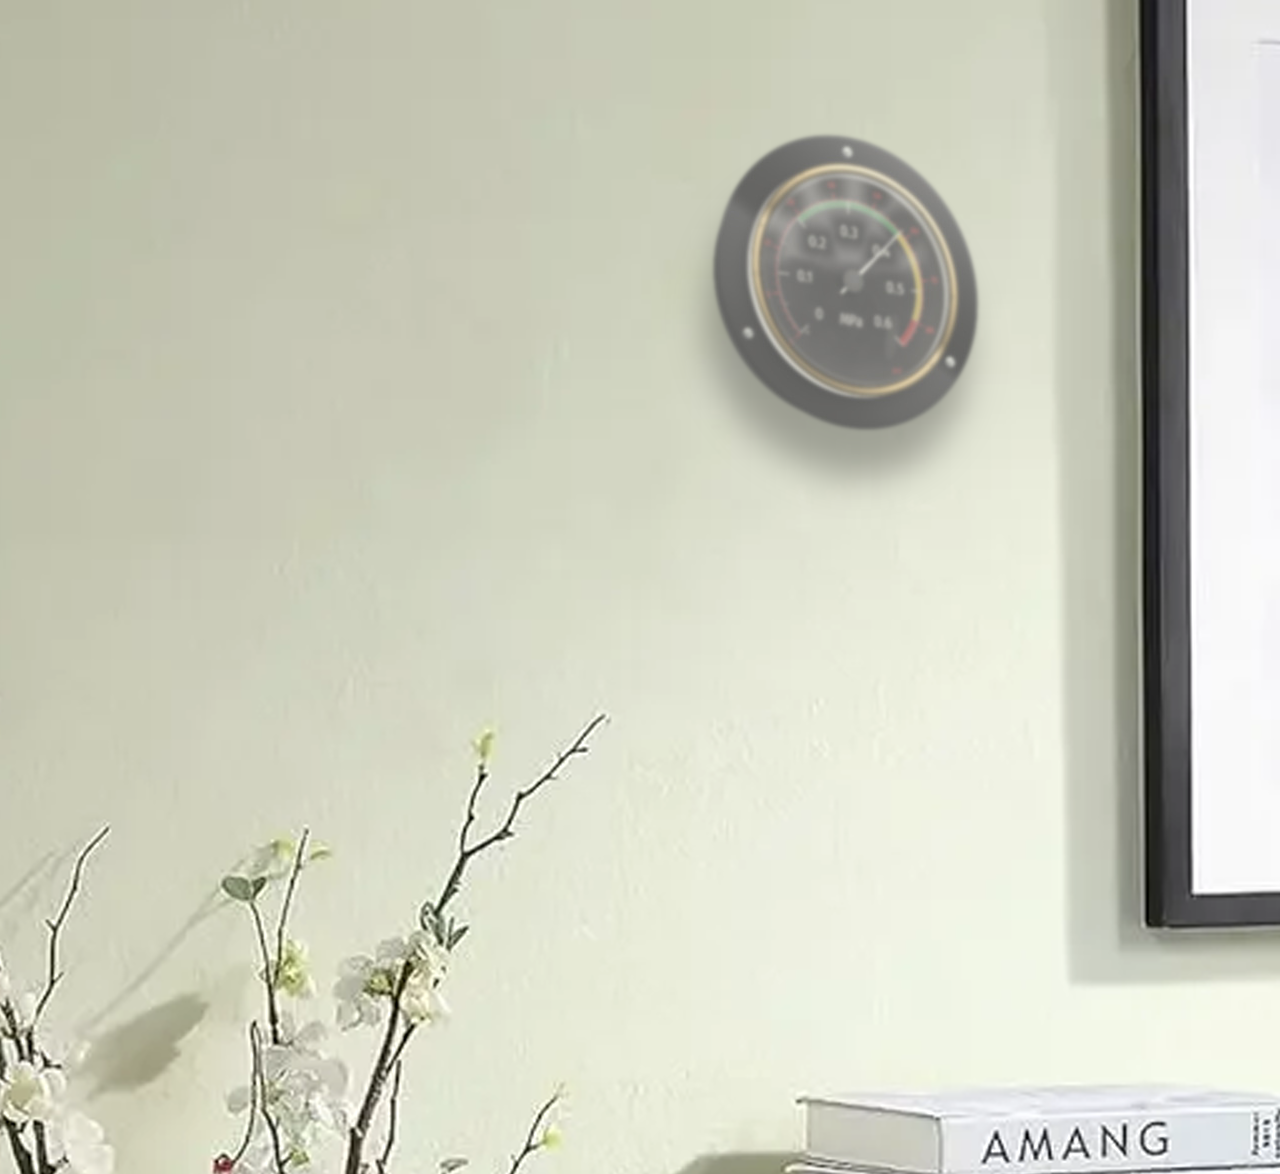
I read 0.4 MPa
